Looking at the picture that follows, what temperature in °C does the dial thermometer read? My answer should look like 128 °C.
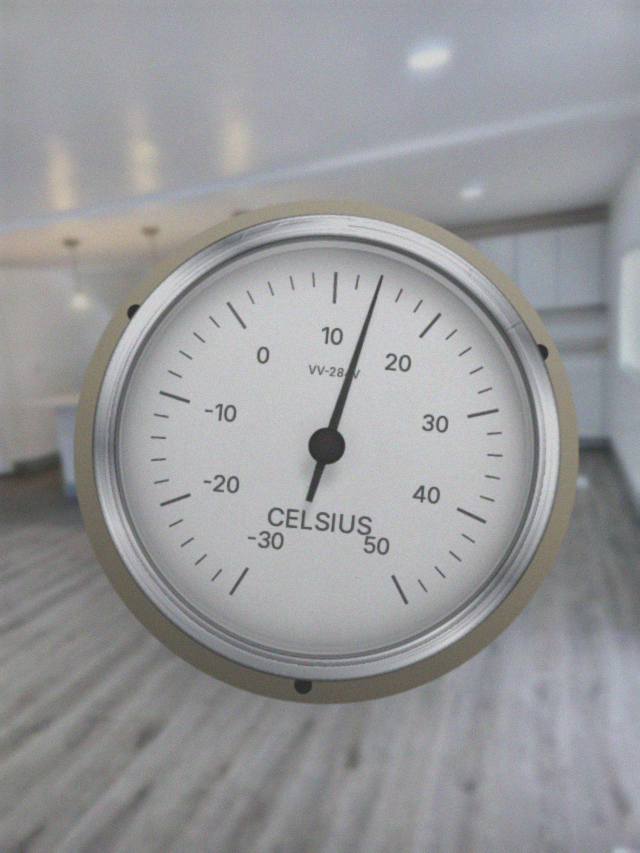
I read 14 °C
